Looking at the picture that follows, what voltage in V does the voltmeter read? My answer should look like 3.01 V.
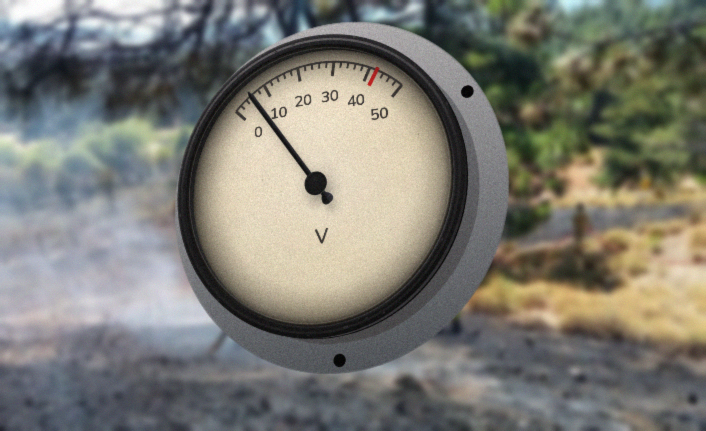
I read 6 V
